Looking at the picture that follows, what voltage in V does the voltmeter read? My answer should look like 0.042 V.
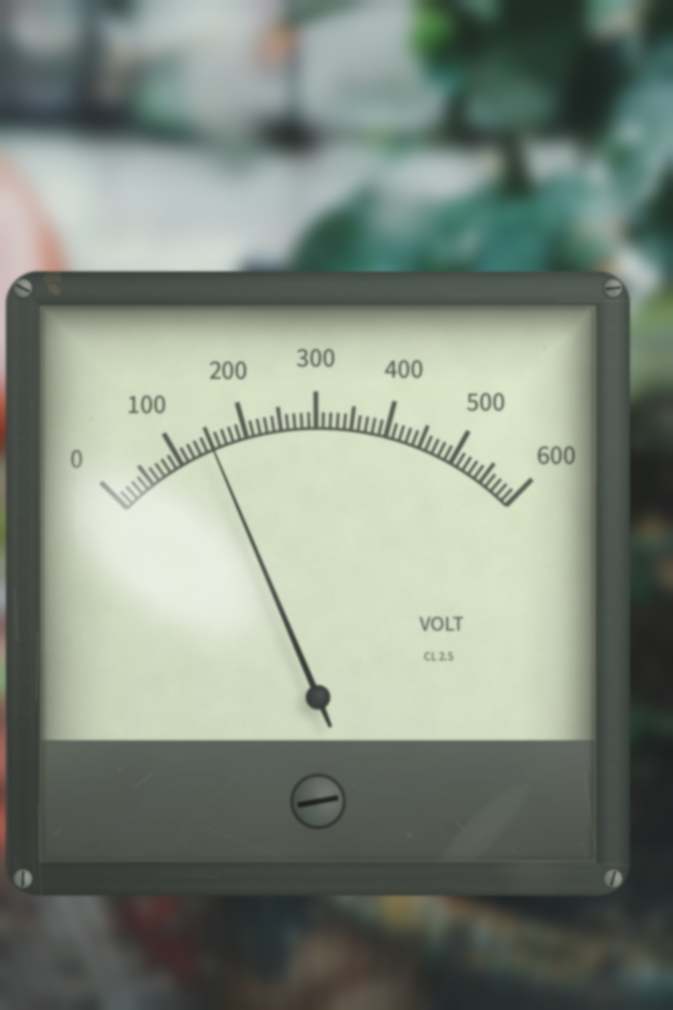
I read 150 V
